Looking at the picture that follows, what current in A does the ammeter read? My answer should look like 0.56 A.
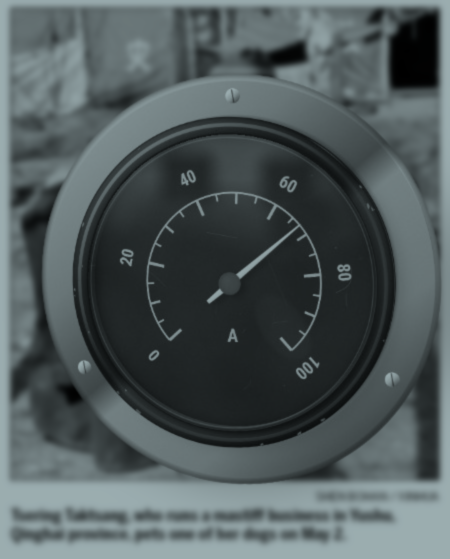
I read 67.5 A
